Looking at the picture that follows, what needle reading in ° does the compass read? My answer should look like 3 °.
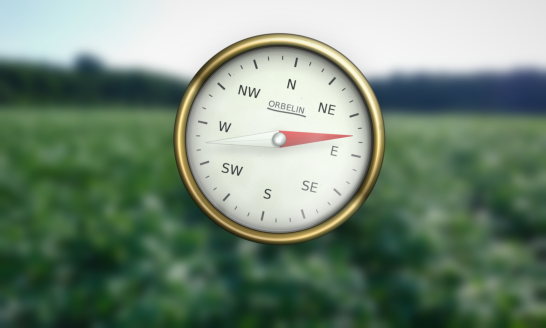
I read 75 °
